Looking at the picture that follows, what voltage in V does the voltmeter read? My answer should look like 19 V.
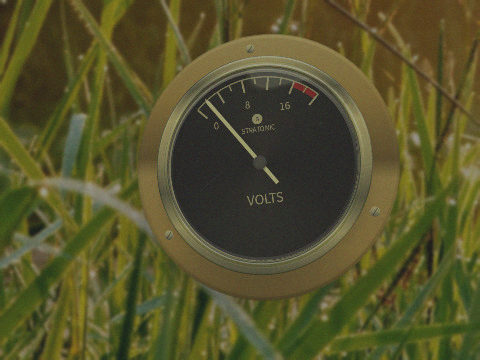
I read 2 V
